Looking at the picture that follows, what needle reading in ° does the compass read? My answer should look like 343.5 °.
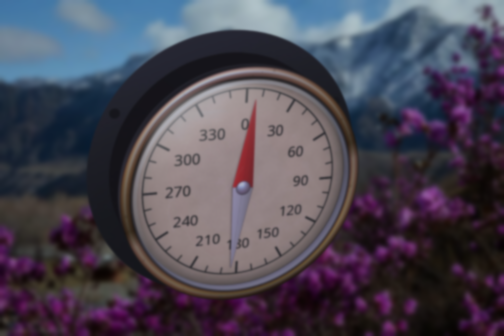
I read 5 °
